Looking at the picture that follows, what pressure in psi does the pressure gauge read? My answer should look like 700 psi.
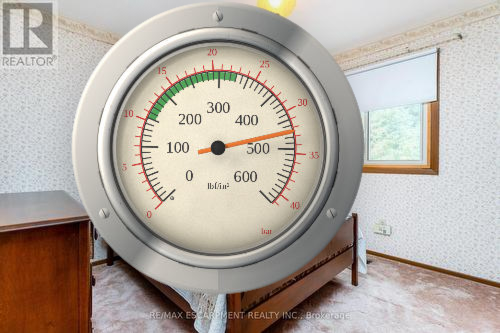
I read 470 psi
